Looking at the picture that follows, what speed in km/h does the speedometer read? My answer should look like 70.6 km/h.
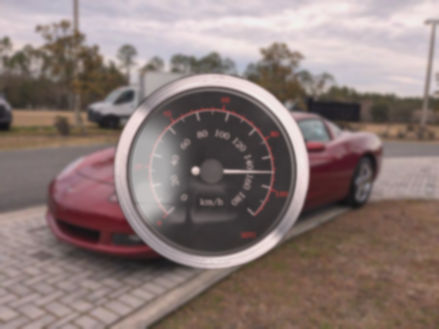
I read 150 km/h
